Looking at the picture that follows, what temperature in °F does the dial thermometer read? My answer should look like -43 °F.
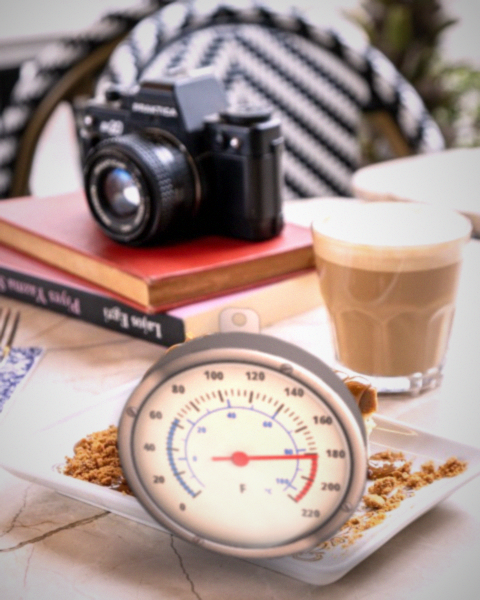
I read 180 °F
